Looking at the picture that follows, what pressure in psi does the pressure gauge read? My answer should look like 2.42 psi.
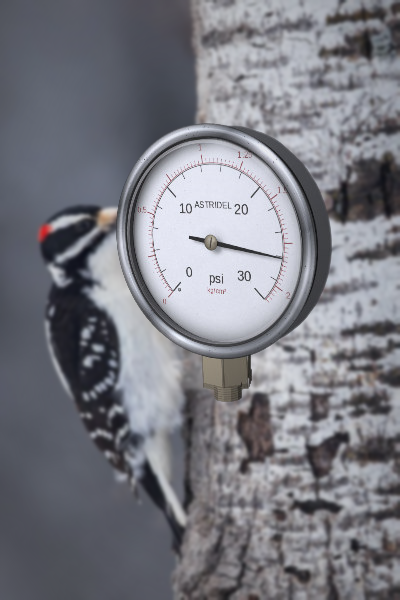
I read 26 psi
